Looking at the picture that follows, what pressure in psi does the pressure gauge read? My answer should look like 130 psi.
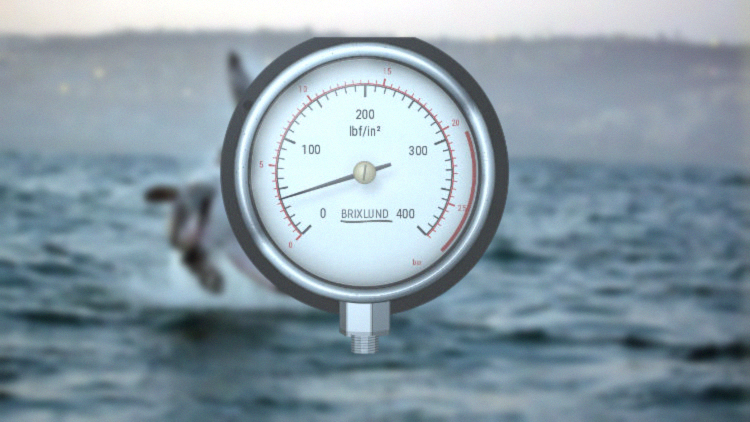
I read 40 psi
